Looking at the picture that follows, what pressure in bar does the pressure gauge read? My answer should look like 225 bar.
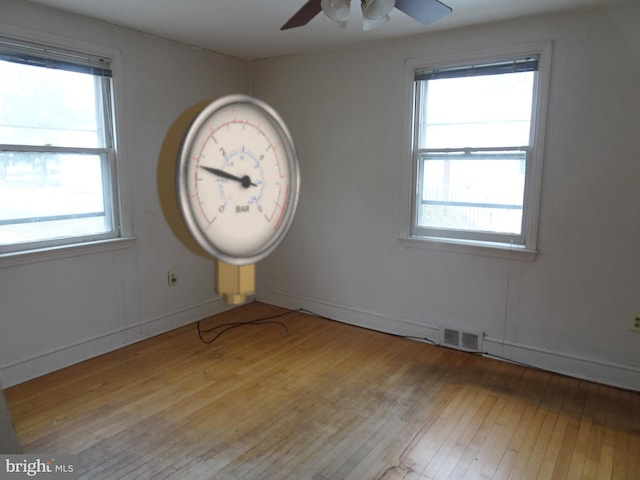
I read 1.25 bar
